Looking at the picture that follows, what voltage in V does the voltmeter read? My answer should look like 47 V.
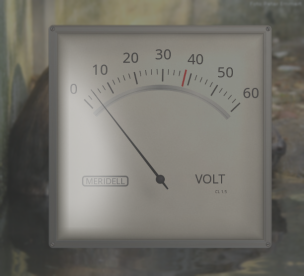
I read 4 V
